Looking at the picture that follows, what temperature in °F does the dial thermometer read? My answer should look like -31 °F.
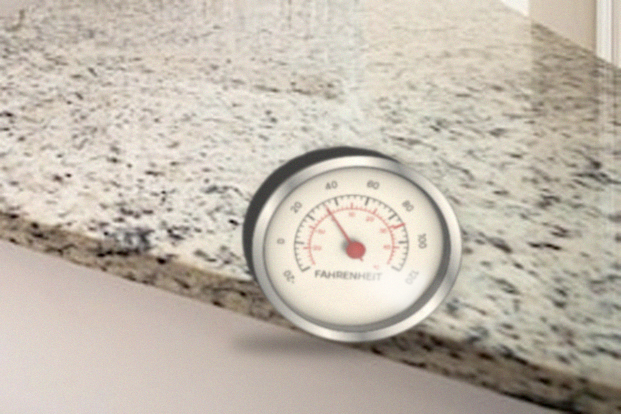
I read 32 °F
